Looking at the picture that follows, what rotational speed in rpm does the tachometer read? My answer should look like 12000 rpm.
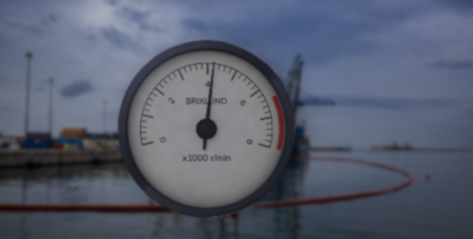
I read 4200 rpm
